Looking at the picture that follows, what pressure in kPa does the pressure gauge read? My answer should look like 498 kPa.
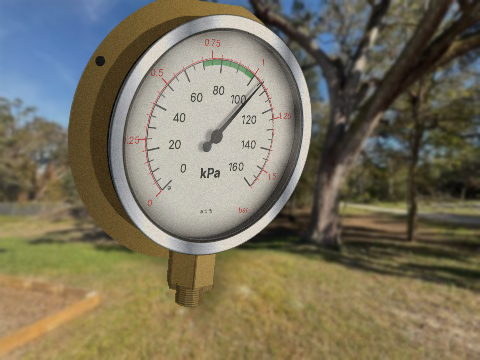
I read 105 kPa
